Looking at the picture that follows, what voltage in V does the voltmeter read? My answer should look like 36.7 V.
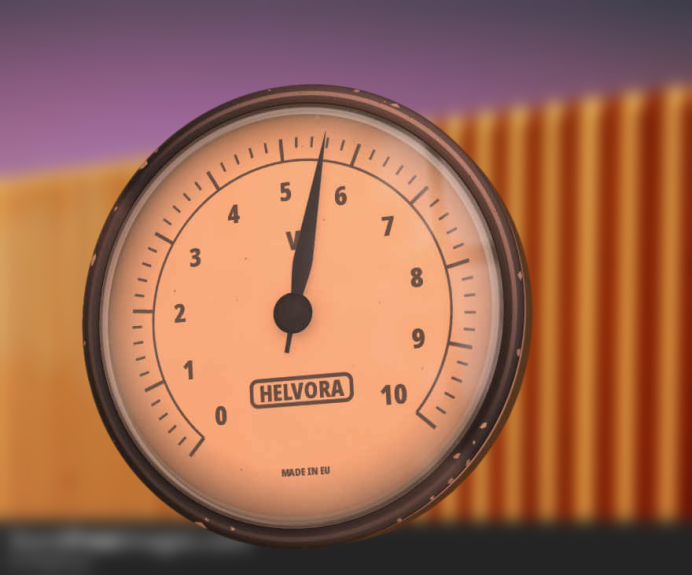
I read 5.6 V
